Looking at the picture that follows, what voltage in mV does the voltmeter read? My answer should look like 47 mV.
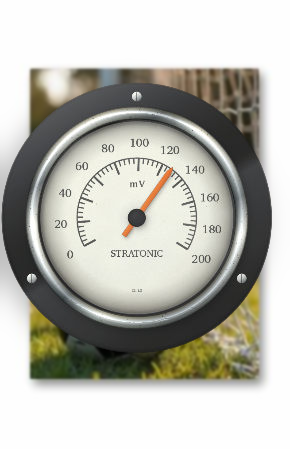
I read 128 mV
